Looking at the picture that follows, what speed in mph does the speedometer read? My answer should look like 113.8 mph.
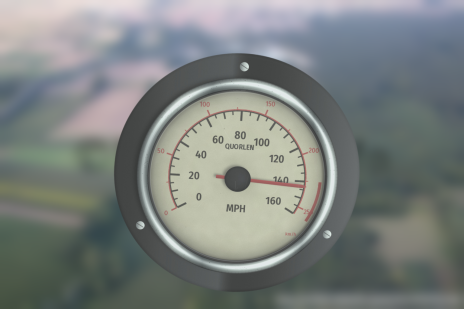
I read 142.5 mph
